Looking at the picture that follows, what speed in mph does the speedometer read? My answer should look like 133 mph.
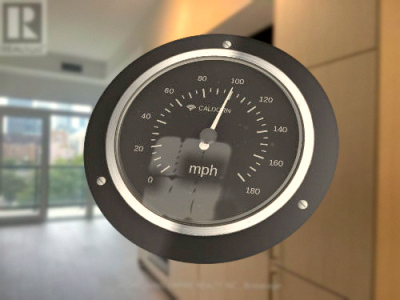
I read 100 mph
